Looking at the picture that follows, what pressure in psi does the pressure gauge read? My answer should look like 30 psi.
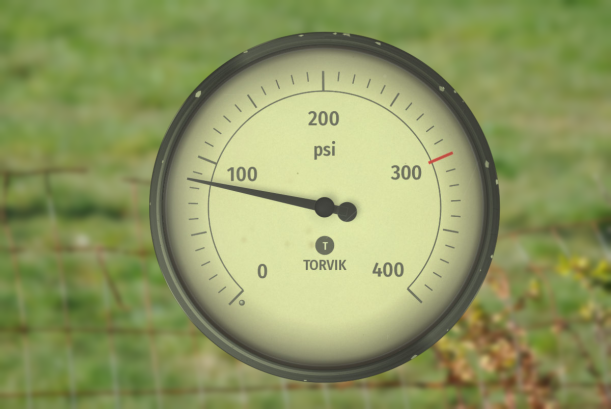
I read 85 psi
